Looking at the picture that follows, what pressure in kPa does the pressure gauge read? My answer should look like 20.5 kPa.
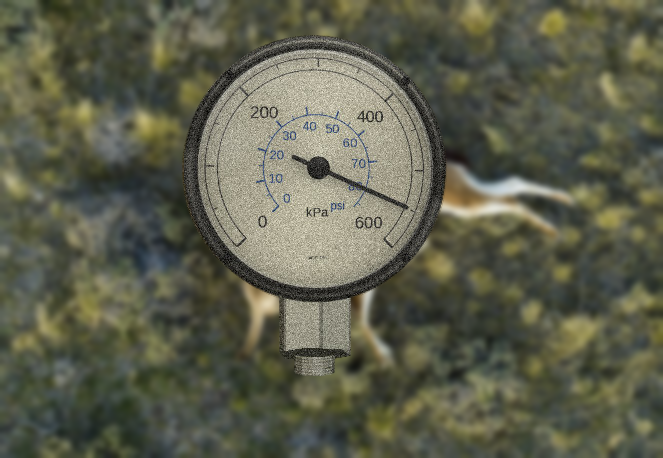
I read 550 kPa
